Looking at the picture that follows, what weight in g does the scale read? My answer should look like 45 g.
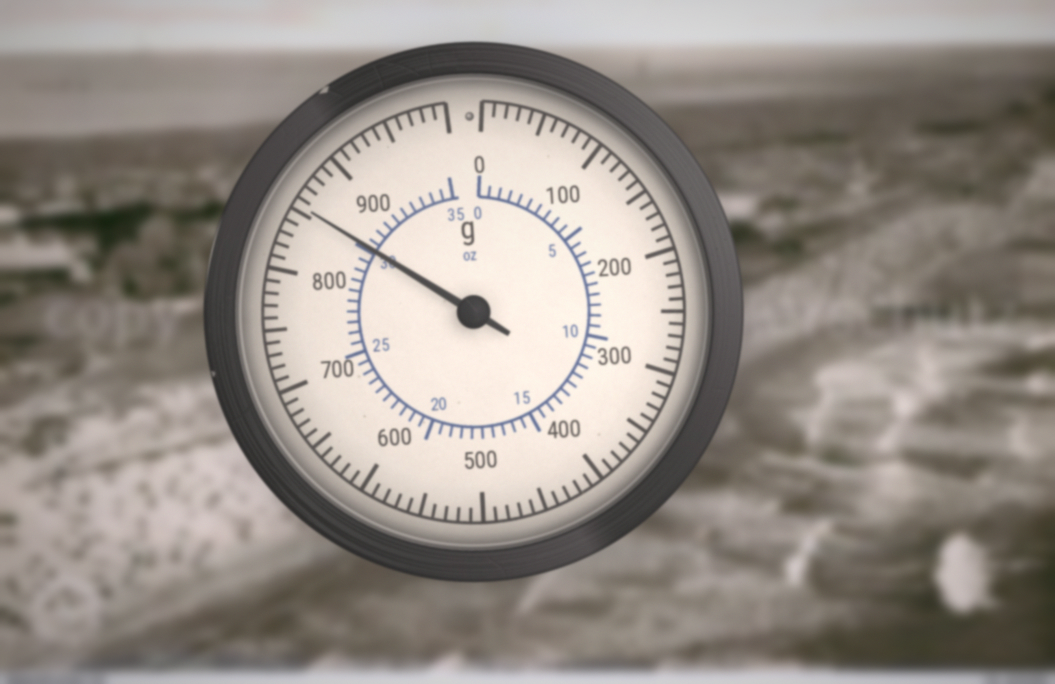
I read 855 g
